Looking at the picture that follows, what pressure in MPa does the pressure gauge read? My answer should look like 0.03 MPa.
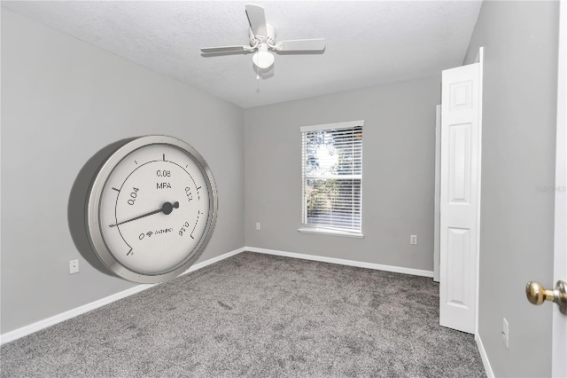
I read 0.02 MPa
